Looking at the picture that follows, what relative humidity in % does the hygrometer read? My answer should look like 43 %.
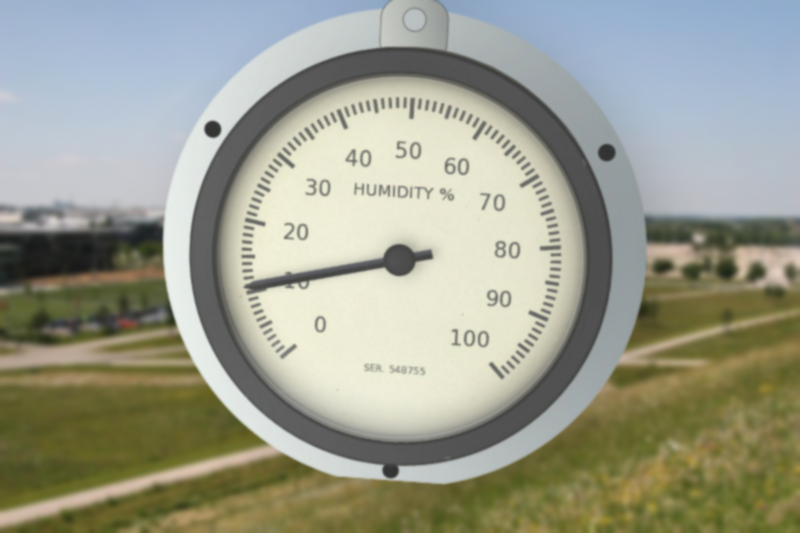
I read 11 %
